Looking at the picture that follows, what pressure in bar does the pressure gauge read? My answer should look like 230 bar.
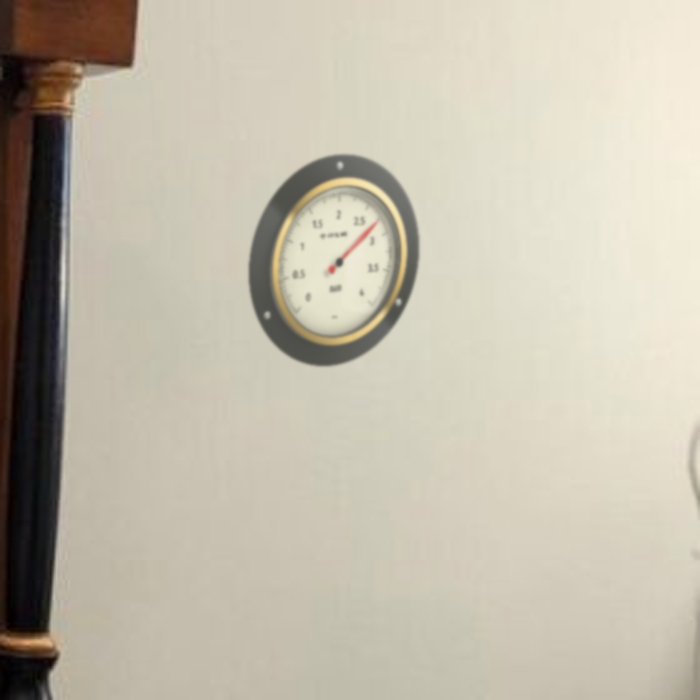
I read 2.75 bar
